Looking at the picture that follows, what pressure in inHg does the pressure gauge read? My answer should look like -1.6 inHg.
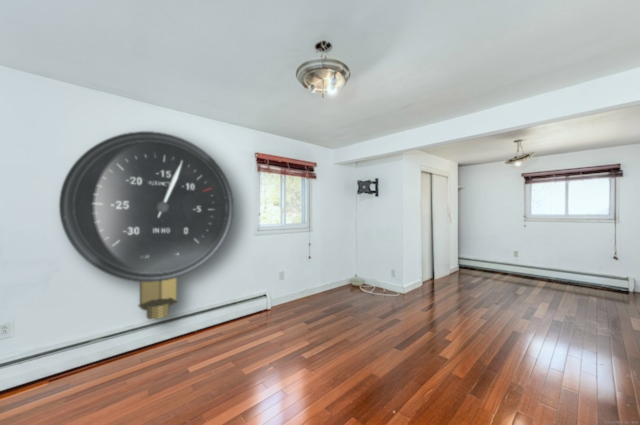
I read -13 inHg
